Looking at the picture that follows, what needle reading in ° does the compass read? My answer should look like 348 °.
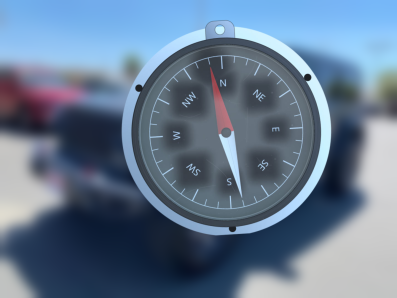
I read 350 °
